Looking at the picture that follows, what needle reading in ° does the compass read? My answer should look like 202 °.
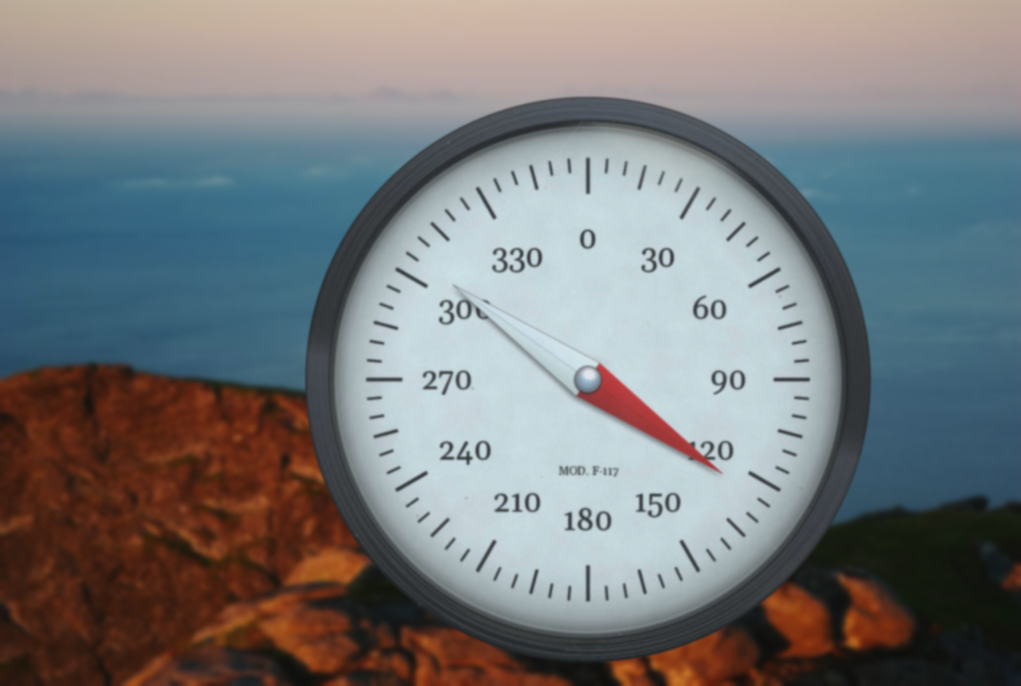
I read 125 °
